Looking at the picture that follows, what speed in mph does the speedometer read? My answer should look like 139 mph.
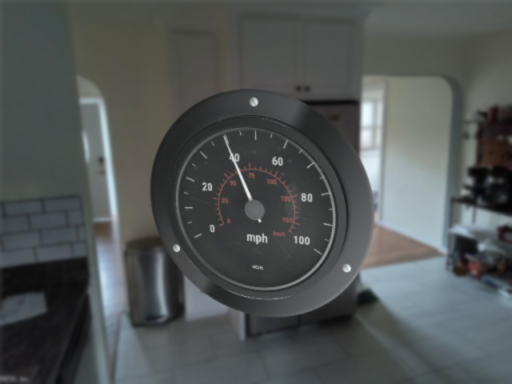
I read 40 mph
